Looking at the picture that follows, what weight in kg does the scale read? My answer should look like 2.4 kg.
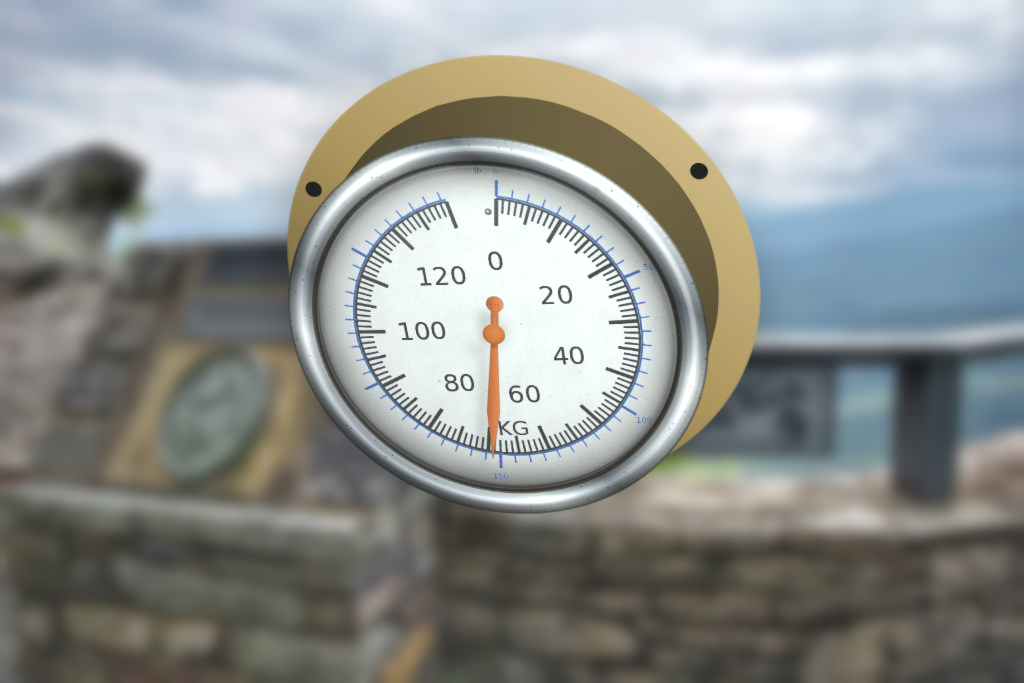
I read 69 kg
